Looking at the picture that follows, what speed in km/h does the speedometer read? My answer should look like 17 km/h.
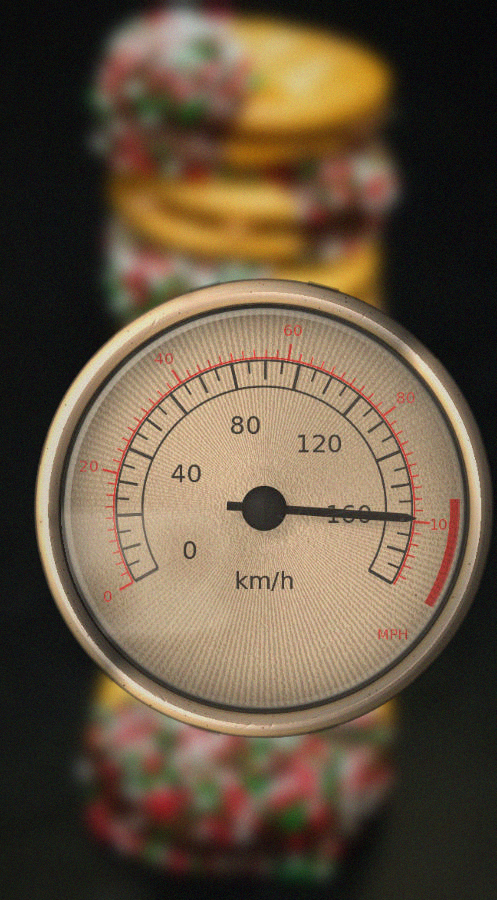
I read 160 km/h
